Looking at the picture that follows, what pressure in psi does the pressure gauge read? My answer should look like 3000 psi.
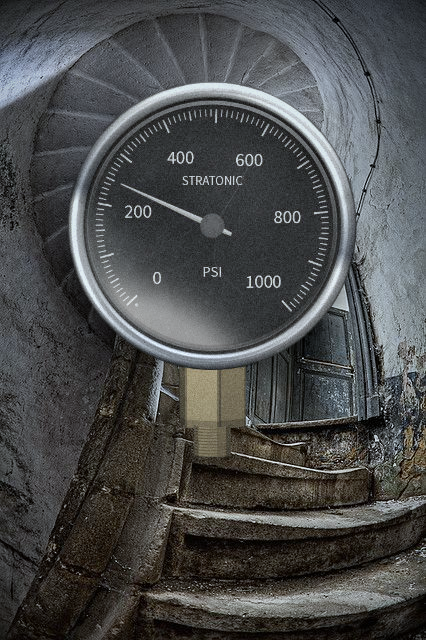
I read 250 psi
